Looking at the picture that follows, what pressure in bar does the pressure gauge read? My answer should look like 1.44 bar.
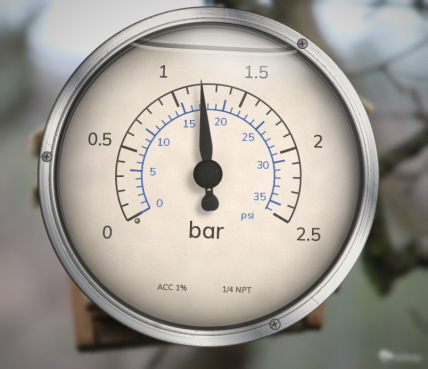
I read 1.2 bar
